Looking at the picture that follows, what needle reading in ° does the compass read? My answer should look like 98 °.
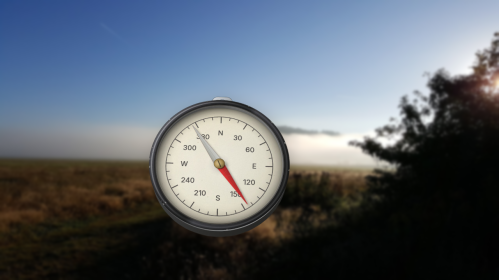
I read 145 °
